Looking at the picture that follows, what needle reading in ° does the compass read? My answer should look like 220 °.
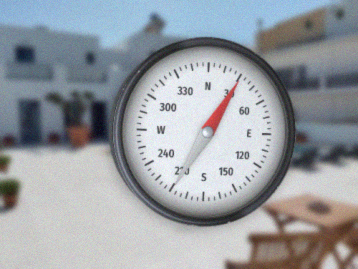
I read 30 °
